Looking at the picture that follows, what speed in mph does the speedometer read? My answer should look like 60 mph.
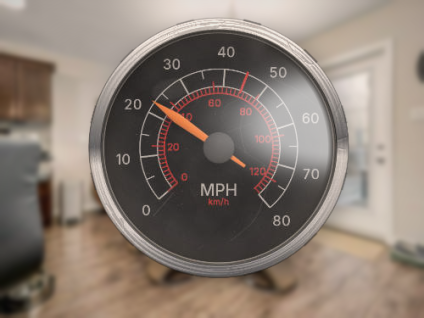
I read 22.5 mph
